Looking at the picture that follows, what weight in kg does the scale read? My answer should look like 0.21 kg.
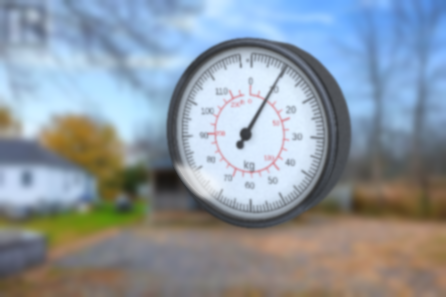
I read 10 kg
